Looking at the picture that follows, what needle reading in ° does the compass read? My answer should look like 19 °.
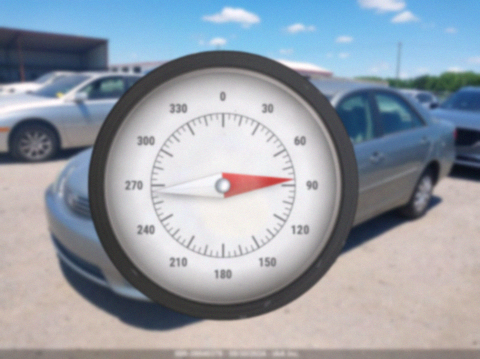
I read 85 °
